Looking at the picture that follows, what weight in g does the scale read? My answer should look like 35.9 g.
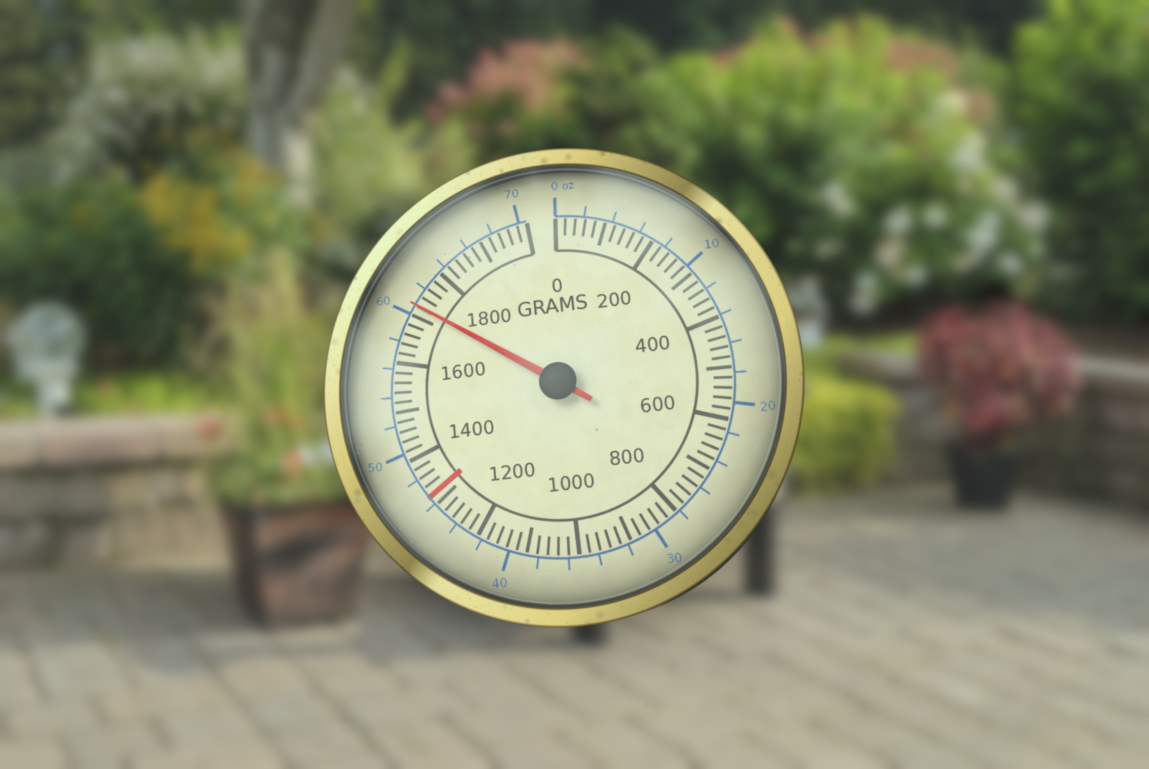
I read 1720 g
